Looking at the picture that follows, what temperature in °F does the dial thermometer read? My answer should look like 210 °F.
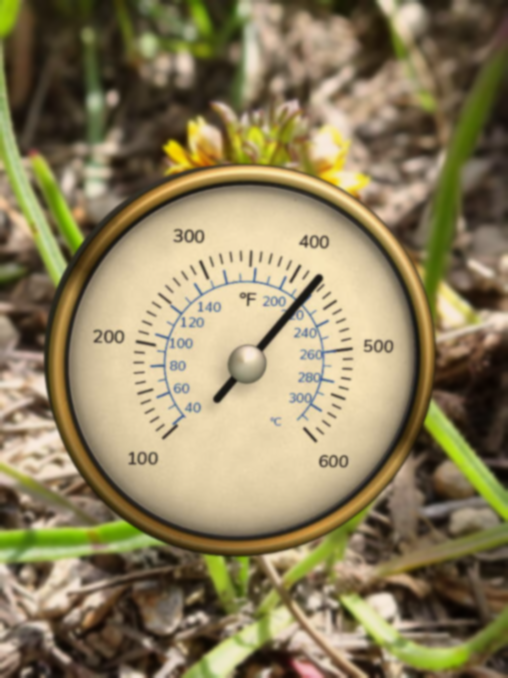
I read 420 °F
